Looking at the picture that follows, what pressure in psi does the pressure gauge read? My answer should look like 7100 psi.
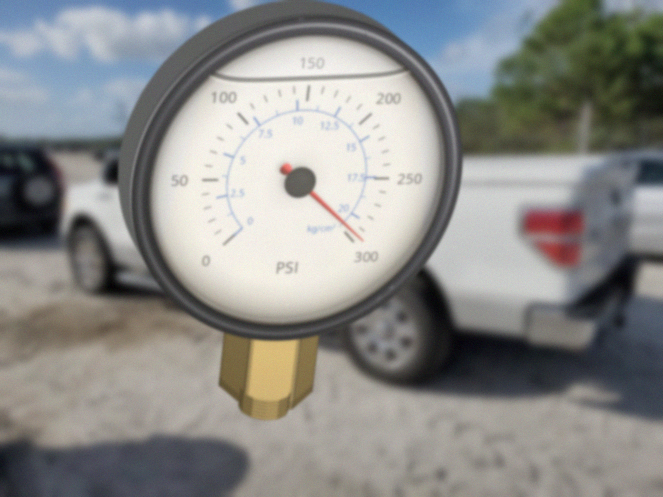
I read 295 psi
